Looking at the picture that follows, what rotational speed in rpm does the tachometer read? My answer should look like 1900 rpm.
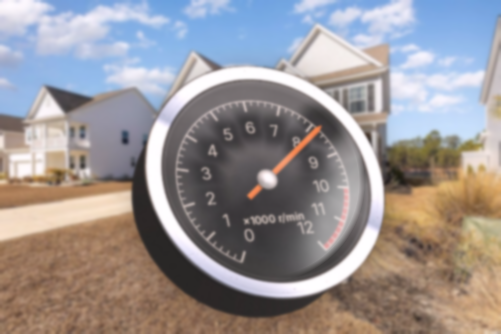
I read 8200 rpm
